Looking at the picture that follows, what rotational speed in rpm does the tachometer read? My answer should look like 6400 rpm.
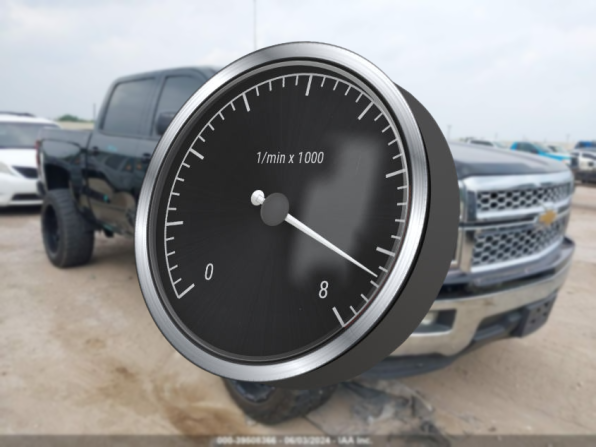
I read 7300 rpm
